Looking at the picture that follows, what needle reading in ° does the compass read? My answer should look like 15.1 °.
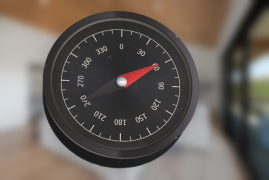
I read 60 °
